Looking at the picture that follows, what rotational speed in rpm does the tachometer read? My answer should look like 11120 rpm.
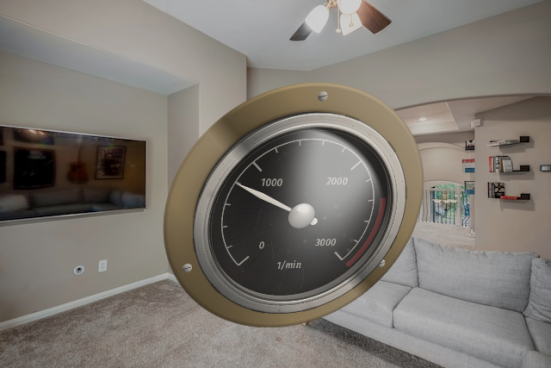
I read 800 rpm
